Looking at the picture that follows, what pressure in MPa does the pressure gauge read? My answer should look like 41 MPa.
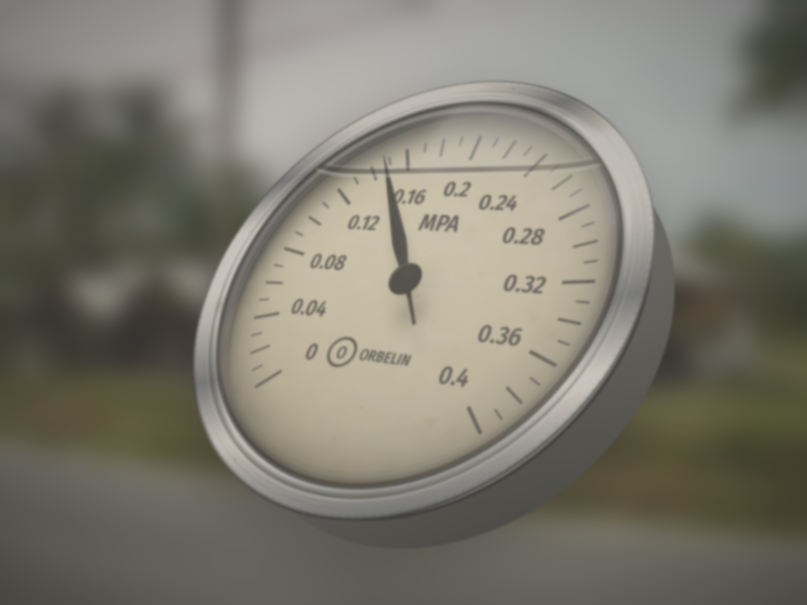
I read 0.15 MPa
